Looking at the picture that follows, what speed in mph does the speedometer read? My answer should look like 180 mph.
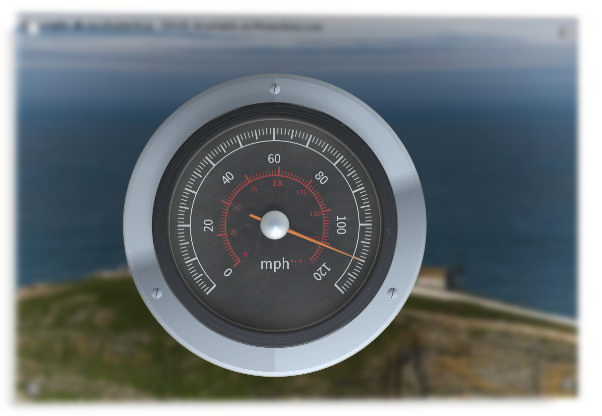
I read 110 mph
